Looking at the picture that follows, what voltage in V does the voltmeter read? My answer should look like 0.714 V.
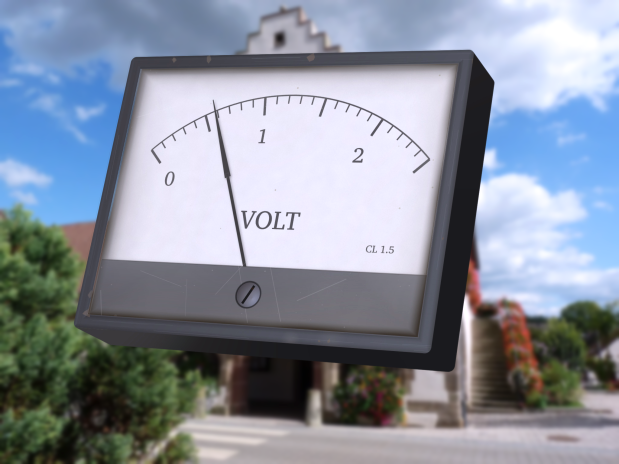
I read 0.6 V
